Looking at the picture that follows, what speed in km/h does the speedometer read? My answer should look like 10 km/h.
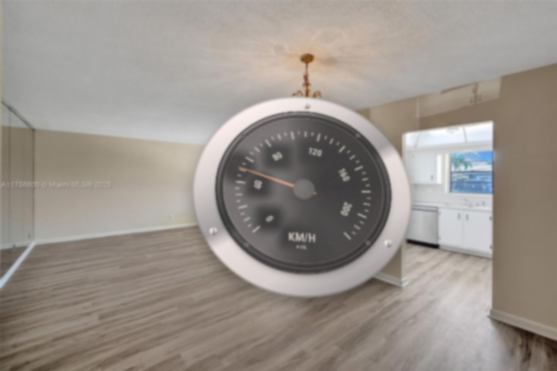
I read 50 km/h
